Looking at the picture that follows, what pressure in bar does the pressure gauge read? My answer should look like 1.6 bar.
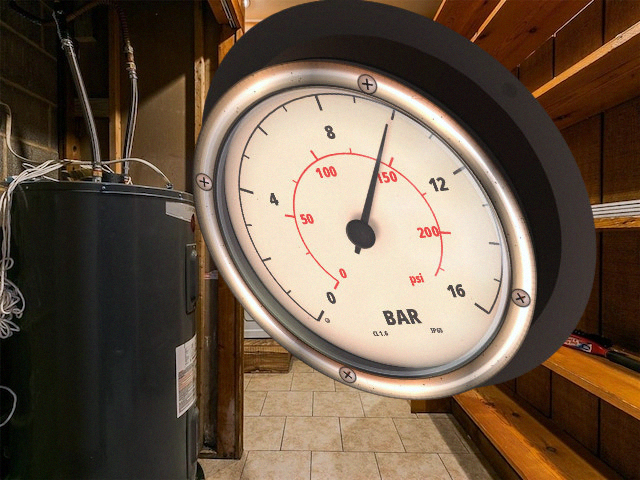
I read 10 bar
